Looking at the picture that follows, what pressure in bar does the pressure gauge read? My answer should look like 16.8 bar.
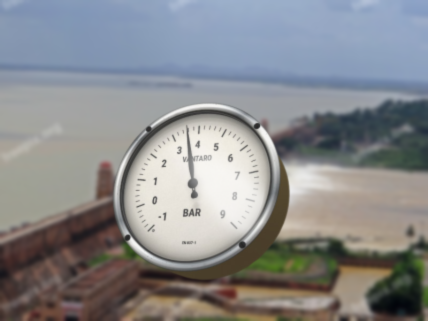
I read 3.6 bar
